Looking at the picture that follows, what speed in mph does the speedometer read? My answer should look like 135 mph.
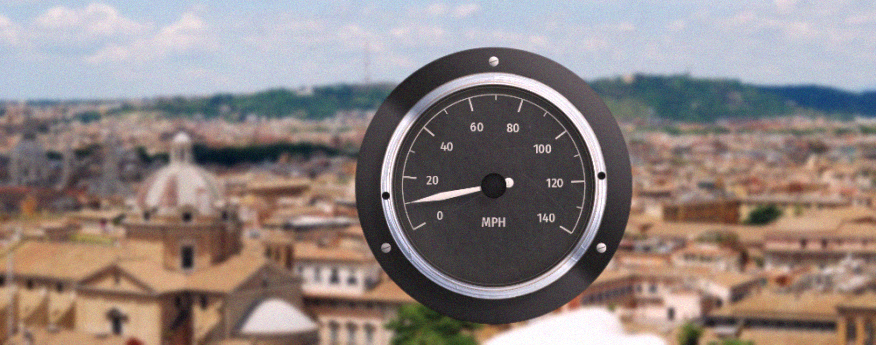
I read 10 mph
